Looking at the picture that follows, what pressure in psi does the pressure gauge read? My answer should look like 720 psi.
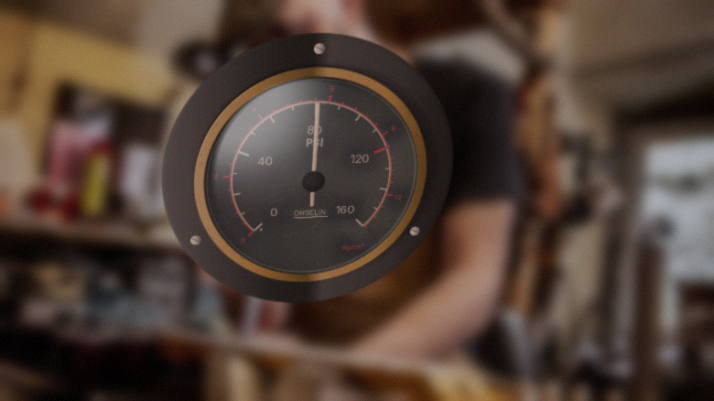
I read 80 psi
